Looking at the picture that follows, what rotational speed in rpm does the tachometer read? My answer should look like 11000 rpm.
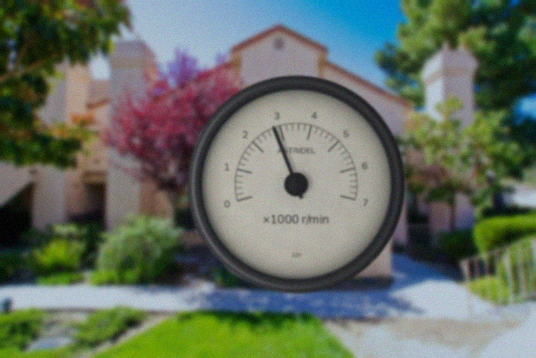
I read 2800 rpm
